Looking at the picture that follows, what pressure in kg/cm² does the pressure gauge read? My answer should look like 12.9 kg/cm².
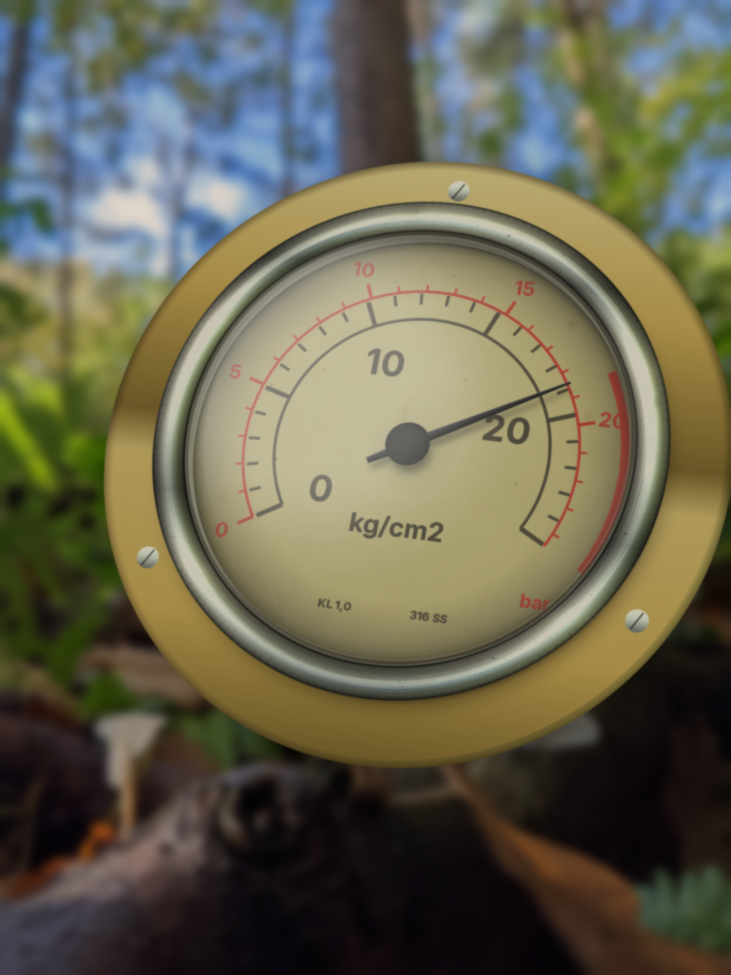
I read 19 kg/cm²
